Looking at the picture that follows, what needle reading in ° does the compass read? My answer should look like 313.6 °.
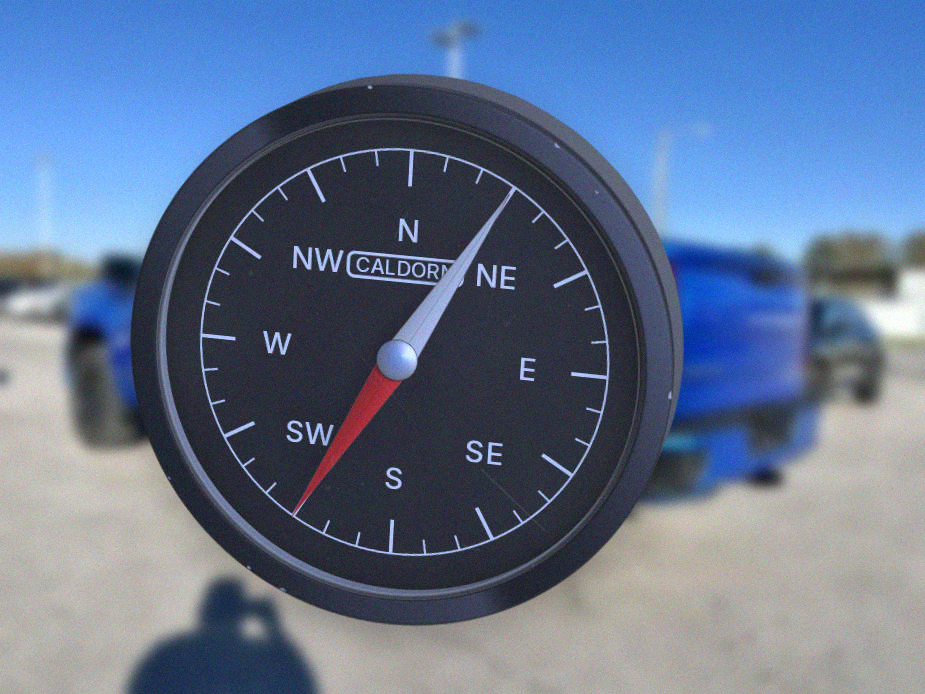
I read 210 °
